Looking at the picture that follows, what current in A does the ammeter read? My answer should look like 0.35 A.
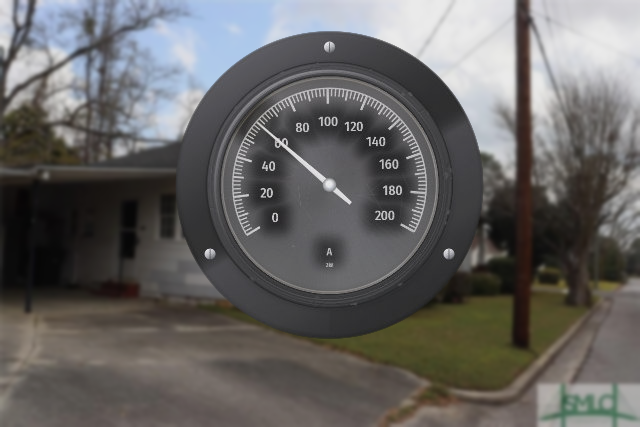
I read 60 A
